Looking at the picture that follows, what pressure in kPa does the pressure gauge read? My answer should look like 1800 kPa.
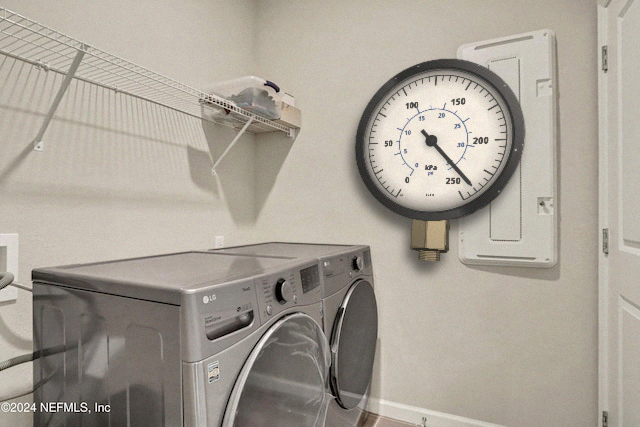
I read 240 kPa
